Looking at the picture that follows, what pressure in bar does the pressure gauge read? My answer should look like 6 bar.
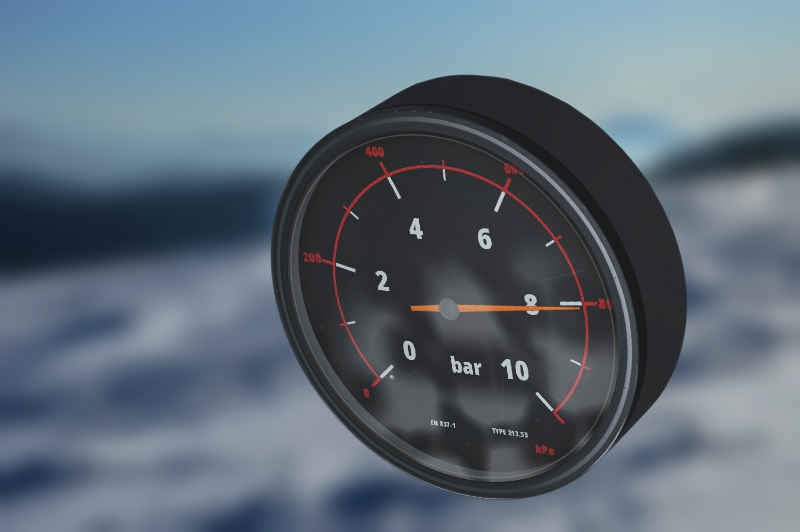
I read 8 bar
